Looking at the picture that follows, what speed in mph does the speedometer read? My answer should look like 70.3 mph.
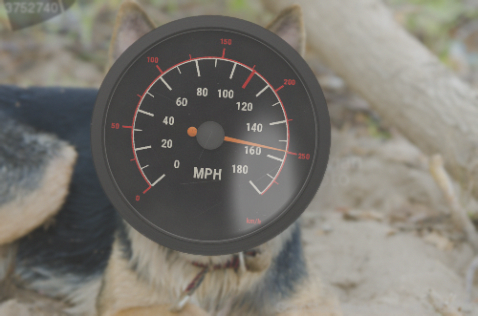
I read 155 mph
